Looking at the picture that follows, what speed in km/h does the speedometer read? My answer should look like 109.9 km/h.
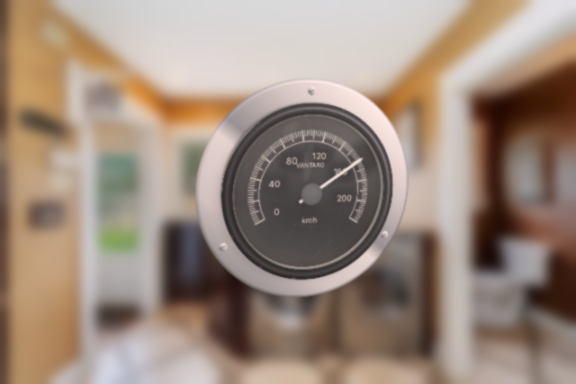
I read 160 km/h
